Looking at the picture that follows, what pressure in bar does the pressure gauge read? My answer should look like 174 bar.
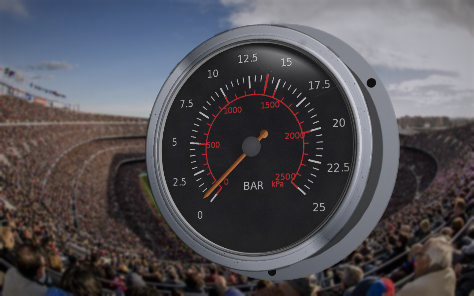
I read 0.5 bar
